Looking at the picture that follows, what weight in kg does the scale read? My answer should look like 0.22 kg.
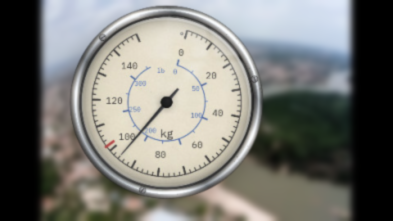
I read 96 kg
